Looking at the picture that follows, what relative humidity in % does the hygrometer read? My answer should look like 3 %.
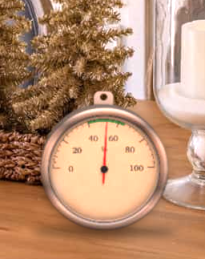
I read 52 %
